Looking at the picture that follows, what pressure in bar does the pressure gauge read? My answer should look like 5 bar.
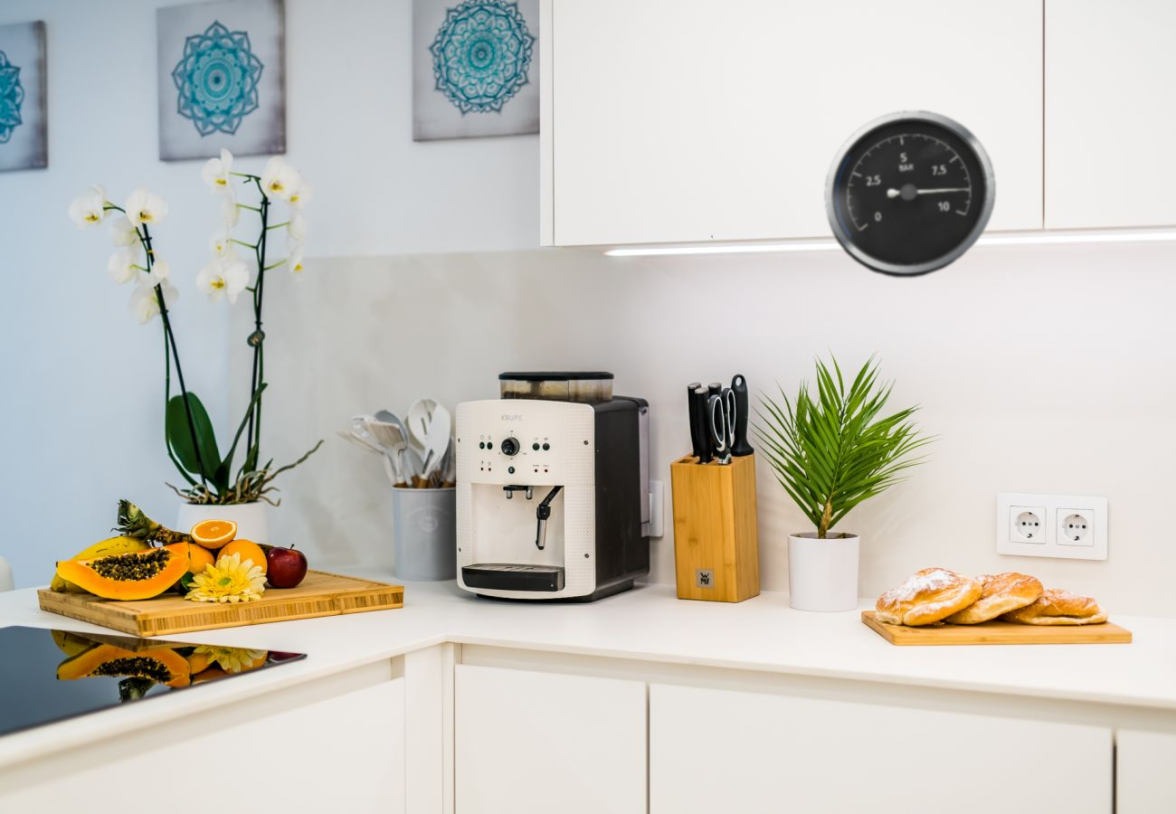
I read 9 bar
